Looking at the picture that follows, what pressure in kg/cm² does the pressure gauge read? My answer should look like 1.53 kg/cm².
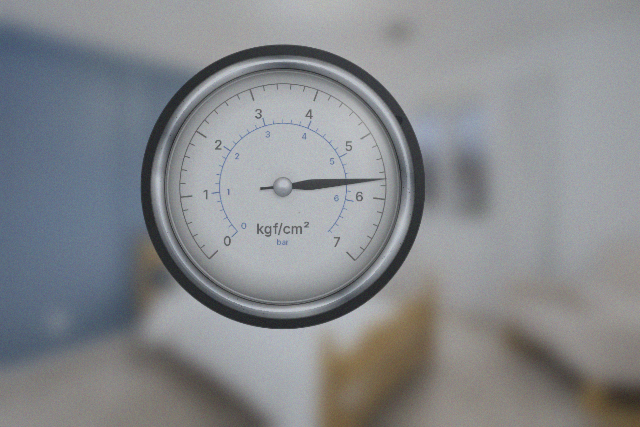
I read 5.7 kg/cm²
